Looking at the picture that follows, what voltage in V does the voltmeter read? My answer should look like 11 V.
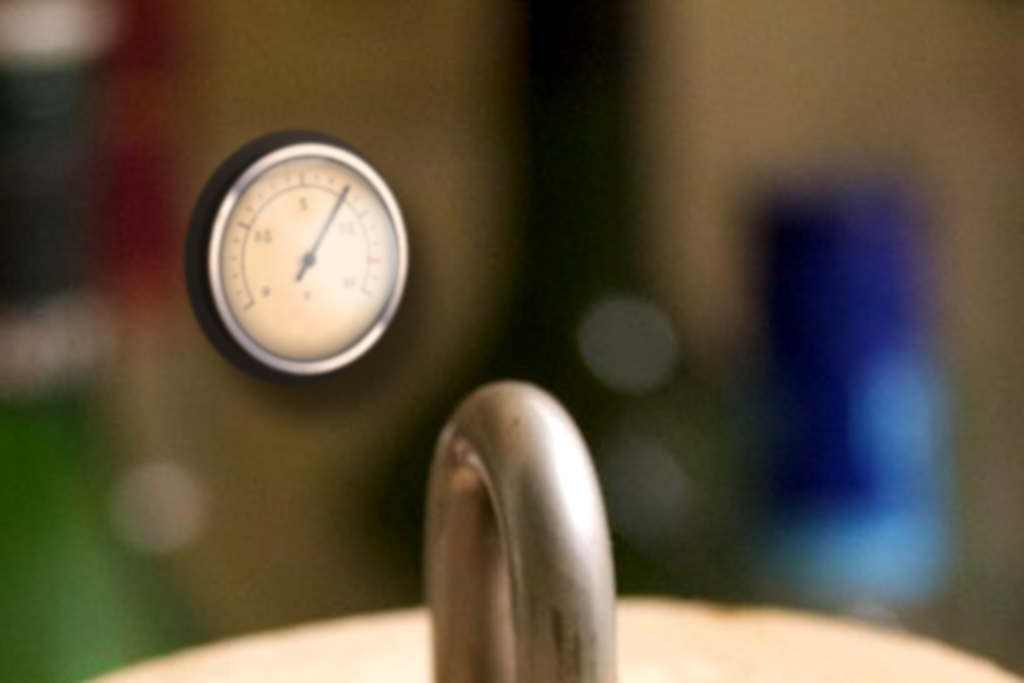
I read 6.5 V
